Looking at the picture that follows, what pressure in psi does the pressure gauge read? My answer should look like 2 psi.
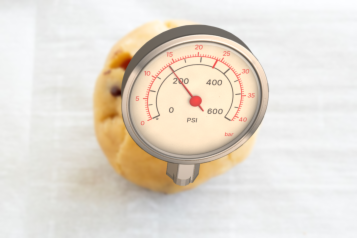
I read 200 psi
